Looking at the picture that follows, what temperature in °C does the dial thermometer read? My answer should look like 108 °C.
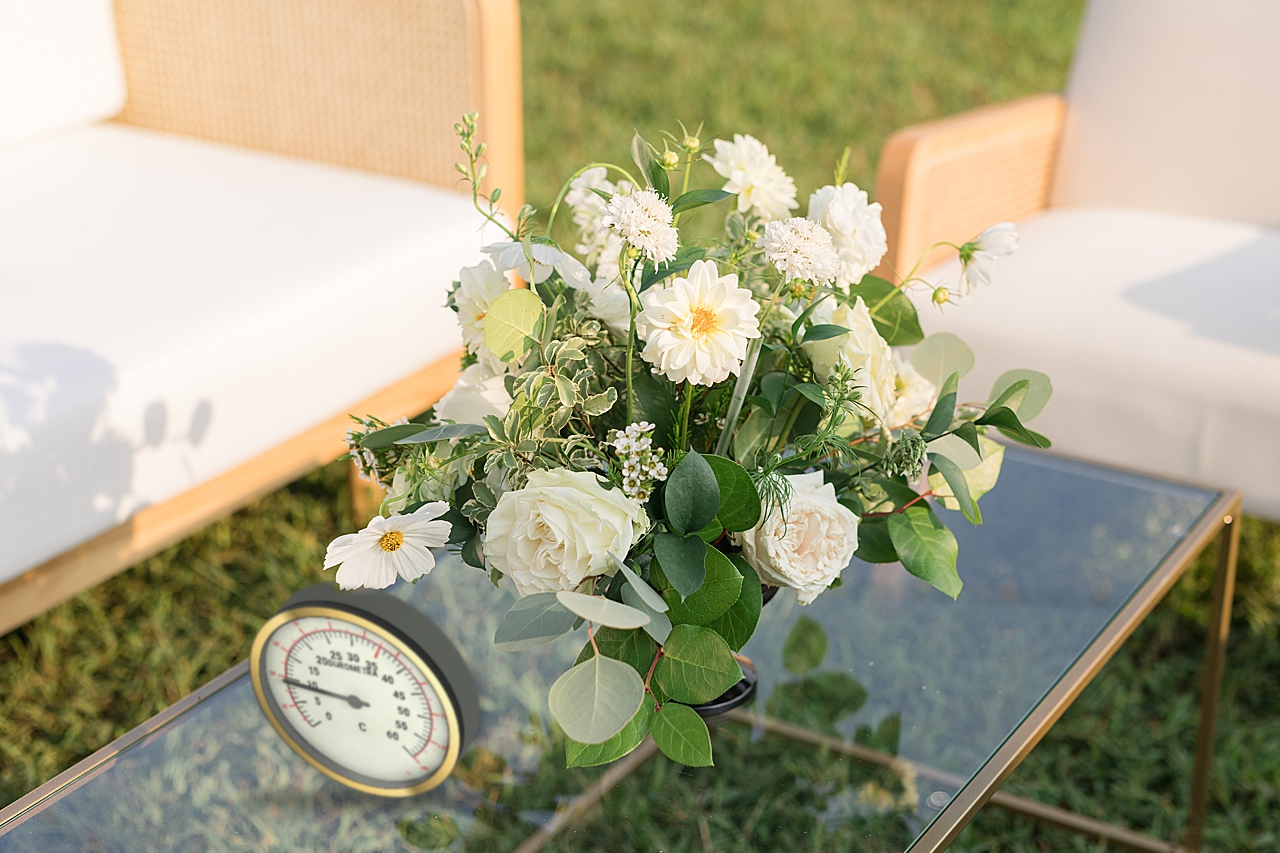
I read 10 °C
